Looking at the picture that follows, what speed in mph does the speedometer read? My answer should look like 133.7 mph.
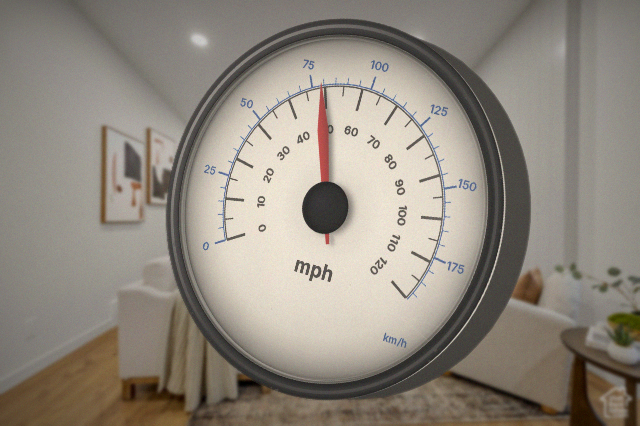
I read 50 mph
